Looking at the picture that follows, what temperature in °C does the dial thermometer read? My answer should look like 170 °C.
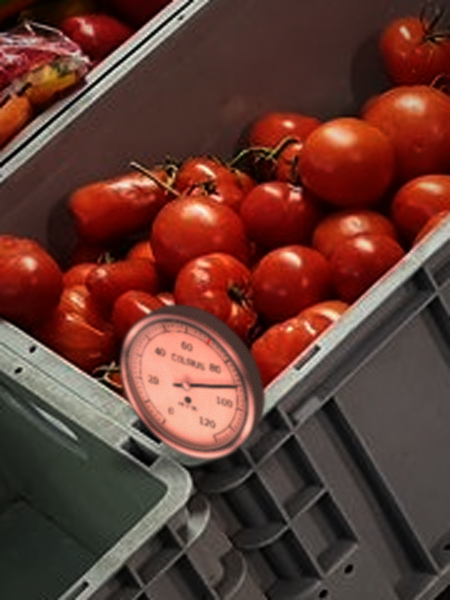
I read 90 °C
